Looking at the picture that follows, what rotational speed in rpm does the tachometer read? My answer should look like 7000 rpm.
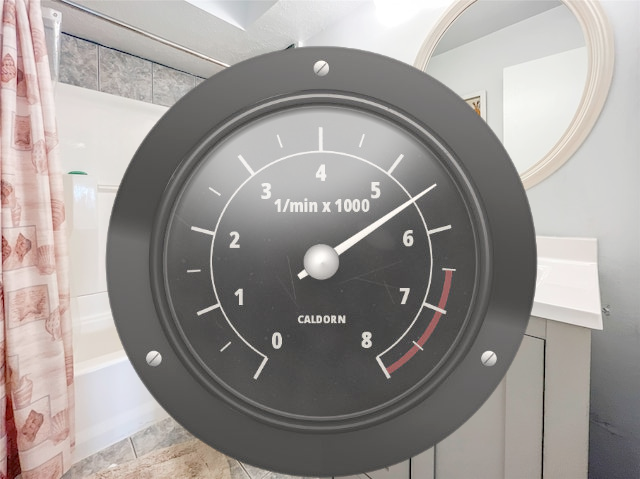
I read 5500 rpm
